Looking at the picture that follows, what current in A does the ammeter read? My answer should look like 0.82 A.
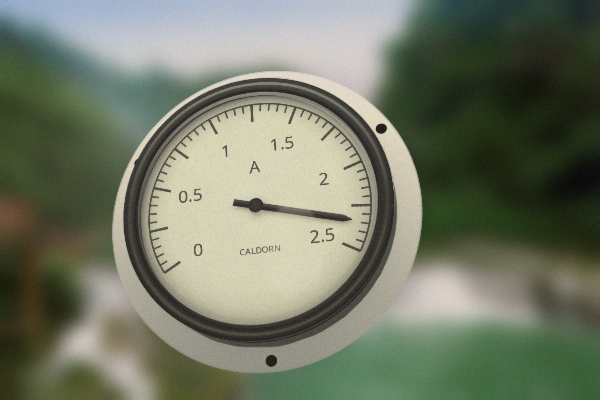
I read 2.35 A
